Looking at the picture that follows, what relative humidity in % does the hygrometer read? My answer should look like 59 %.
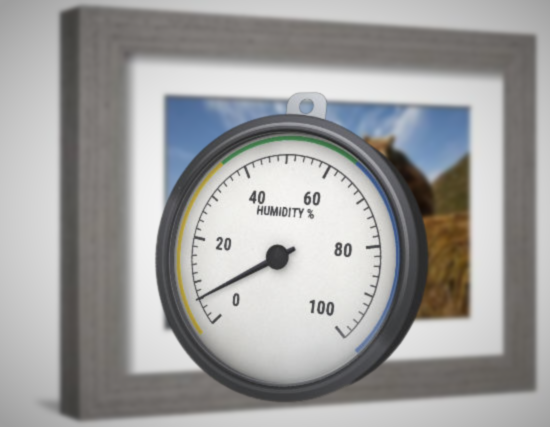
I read 6 %
